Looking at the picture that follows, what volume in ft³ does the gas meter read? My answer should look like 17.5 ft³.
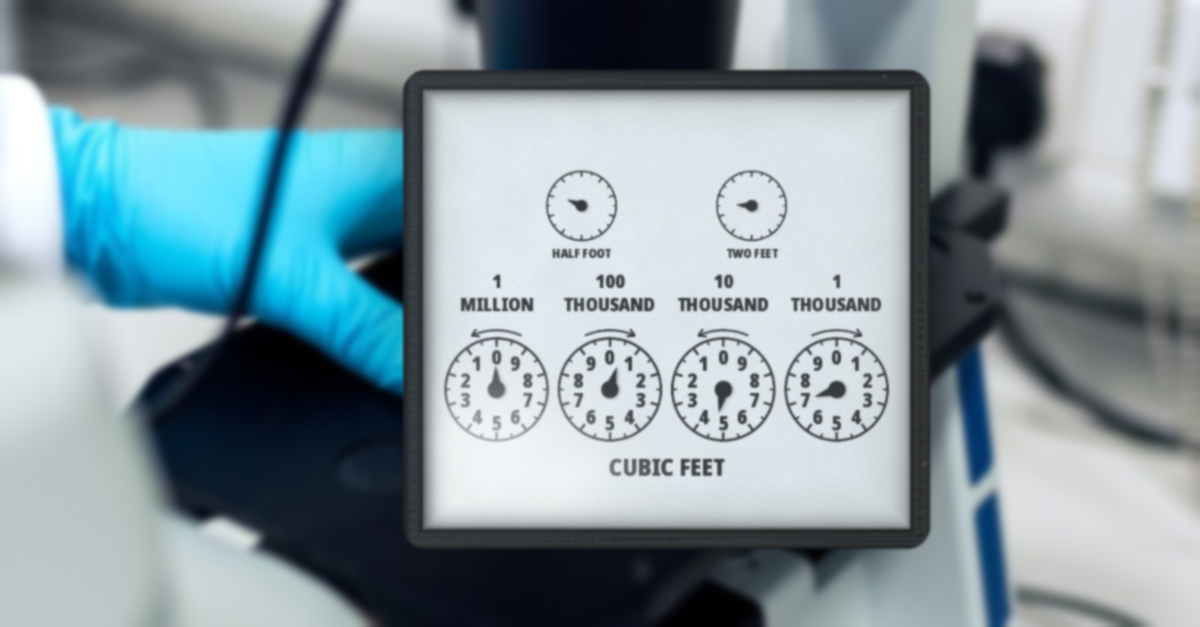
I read 4700 ft³
